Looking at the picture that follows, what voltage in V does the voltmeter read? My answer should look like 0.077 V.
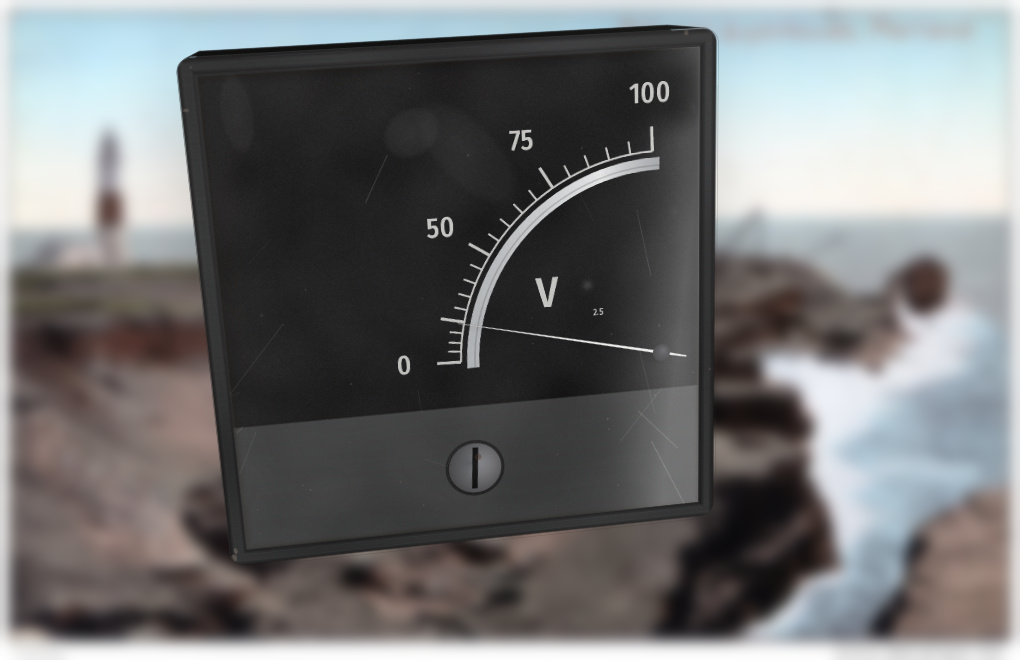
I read 25 V
